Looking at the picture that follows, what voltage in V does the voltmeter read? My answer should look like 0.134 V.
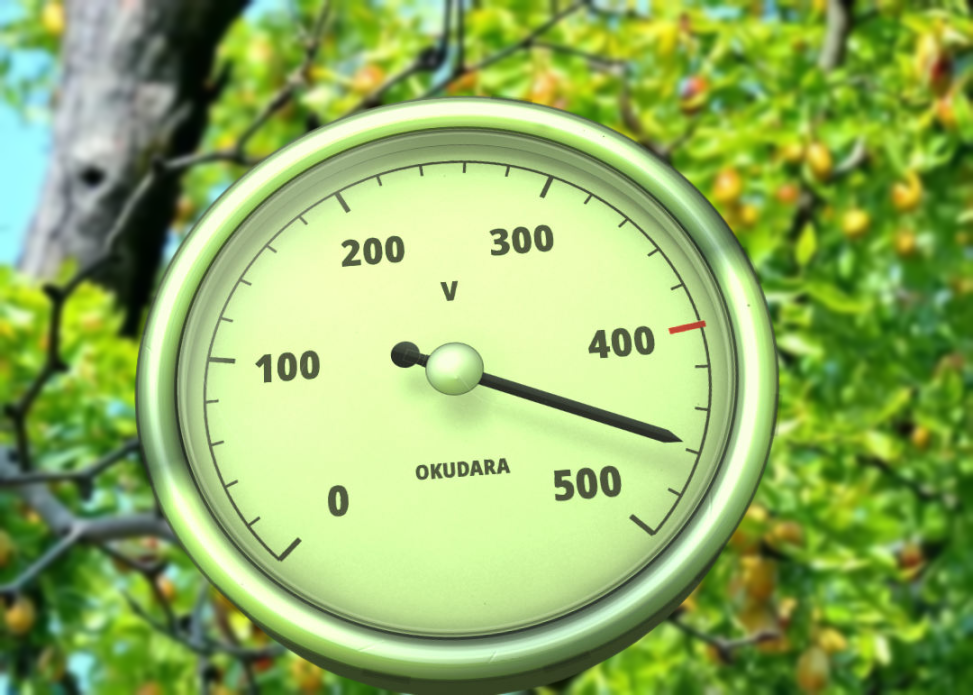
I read 460 V
